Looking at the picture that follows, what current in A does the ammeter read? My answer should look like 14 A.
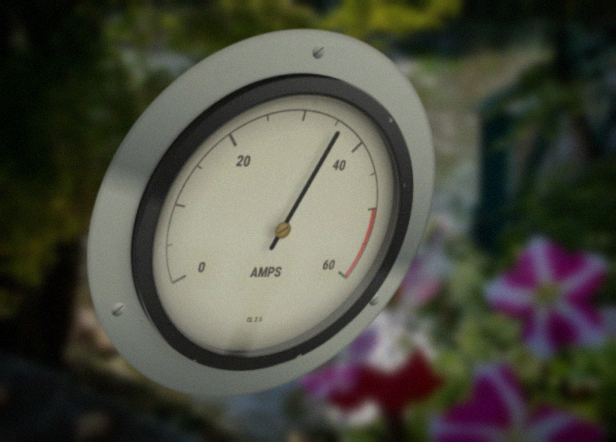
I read 35 A
